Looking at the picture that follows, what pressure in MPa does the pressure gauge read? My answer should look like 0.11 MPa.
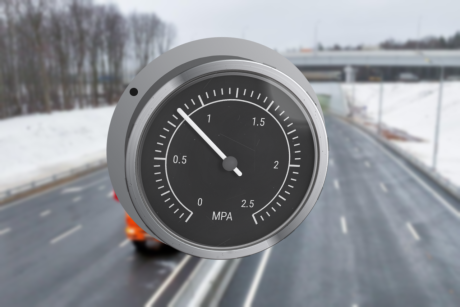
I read 0.85 MPa
